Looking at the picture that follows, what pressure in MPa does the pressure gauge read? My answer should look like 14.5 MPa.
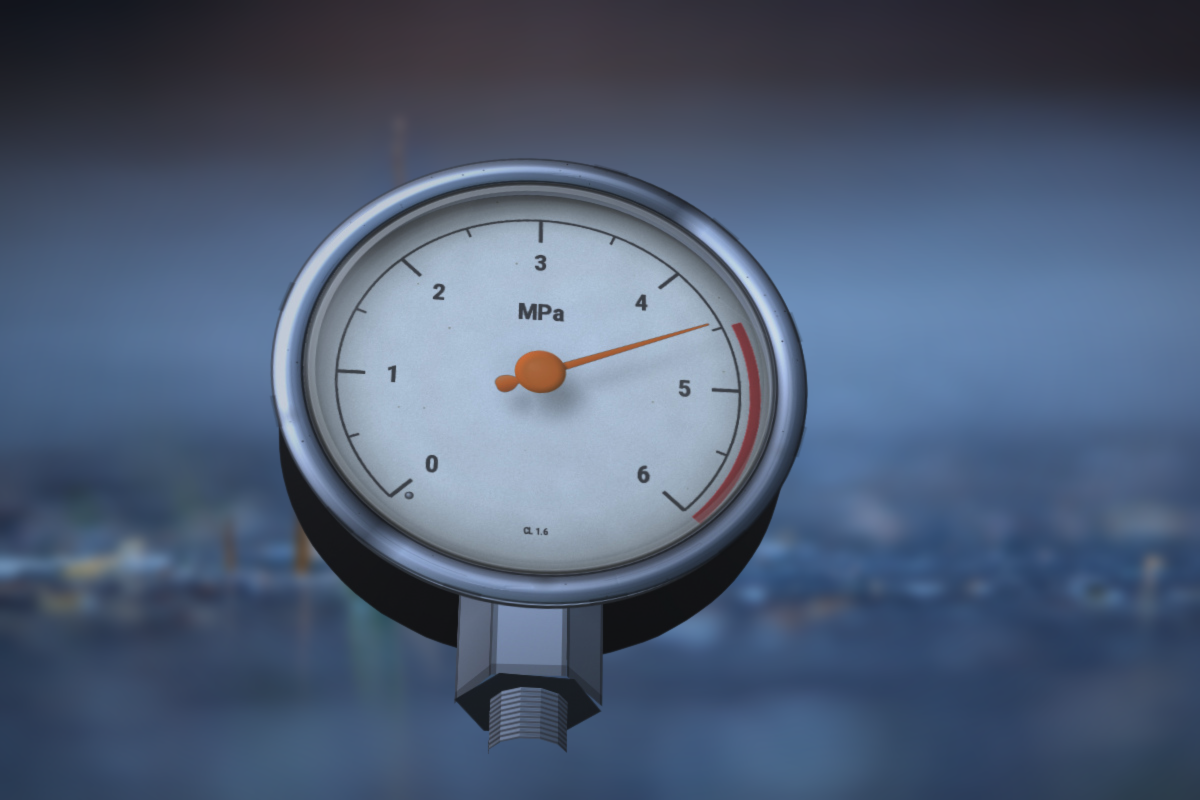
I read 4.5 MPa
